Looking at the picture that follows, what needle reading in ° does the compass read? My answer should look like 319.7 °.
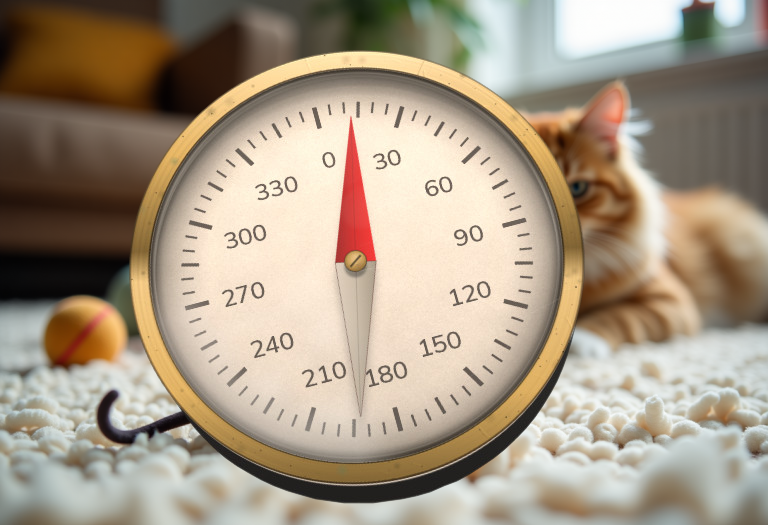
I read 12.5 °
